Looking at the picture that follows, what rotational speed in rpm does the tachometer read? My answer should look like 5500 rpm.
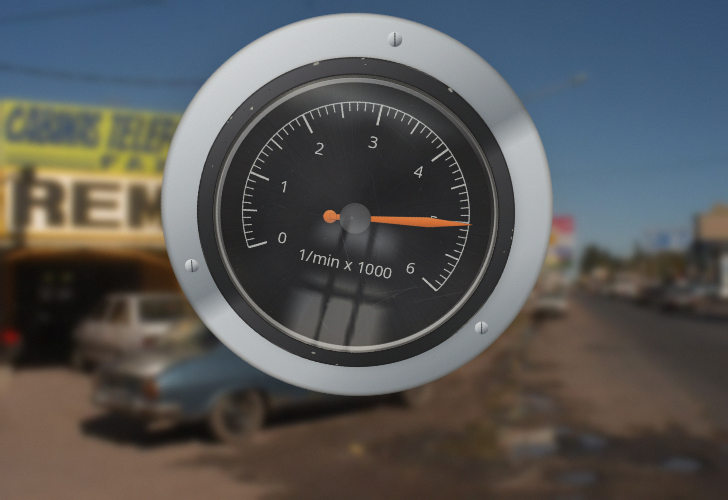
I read 5000 rpm
